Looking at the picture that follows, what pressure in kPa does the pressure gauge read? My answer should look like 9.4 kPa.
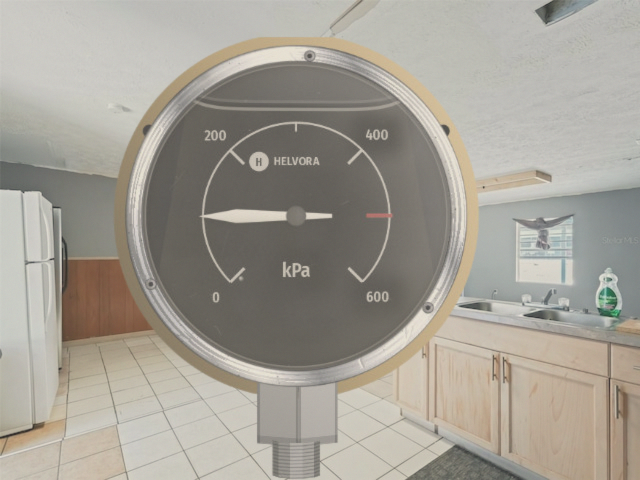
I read 100 kPa
